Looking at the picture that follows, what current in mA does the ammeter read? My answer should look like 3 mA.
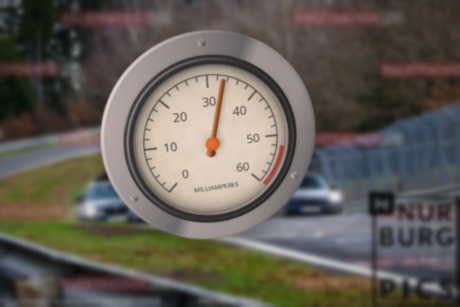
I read 33 mA
